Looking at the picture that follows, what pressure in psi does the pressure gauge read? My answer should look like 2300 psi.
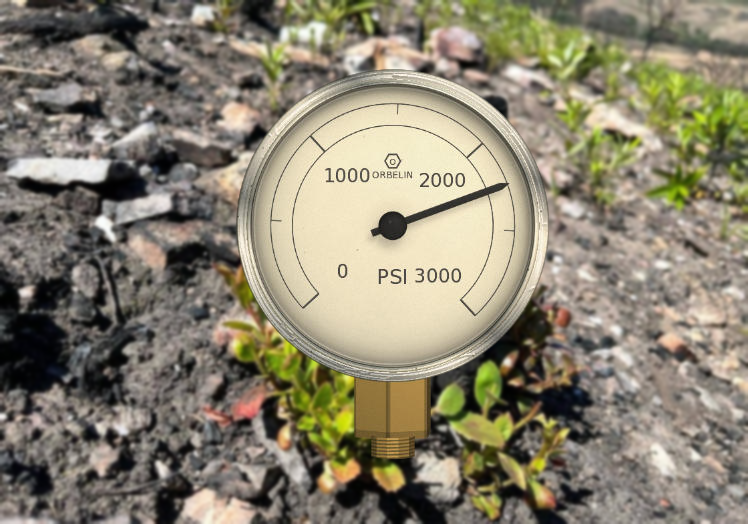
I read 2250 psi
